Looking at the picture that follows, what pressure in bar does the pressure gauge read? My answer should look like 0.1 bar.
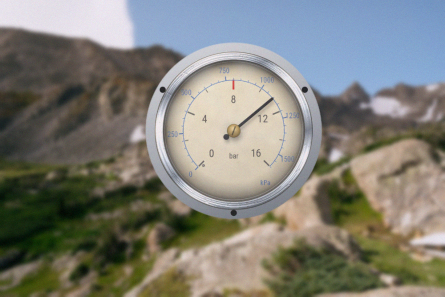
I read 11 bar
